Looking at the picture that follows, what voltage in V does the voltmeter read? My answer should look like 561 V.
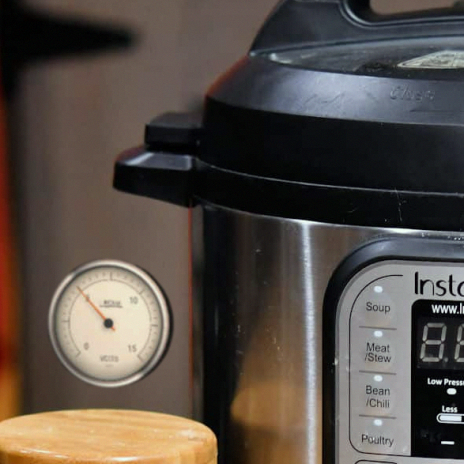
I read 5 V
